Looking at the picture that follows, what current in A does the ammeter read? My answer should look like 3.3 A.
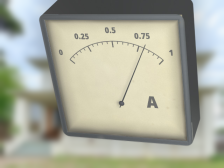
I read 0.8 A
